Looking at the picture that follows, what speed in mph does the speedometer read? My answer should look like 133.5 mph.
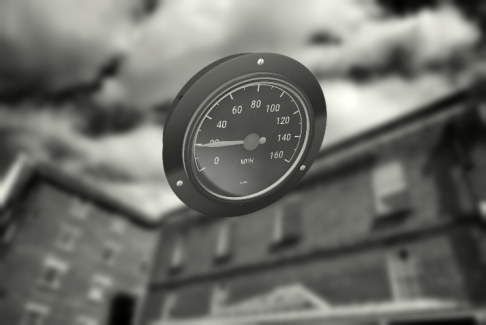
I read 20 mph
